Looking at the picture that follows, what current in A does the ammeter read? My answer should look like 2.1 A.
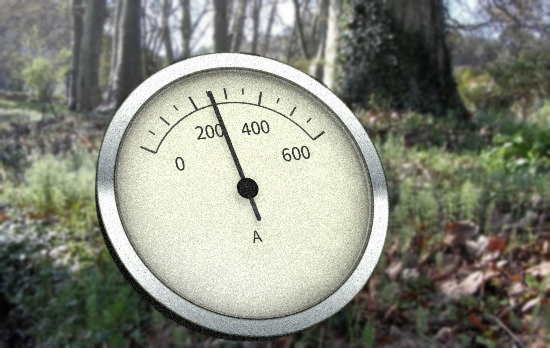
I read 250 A
